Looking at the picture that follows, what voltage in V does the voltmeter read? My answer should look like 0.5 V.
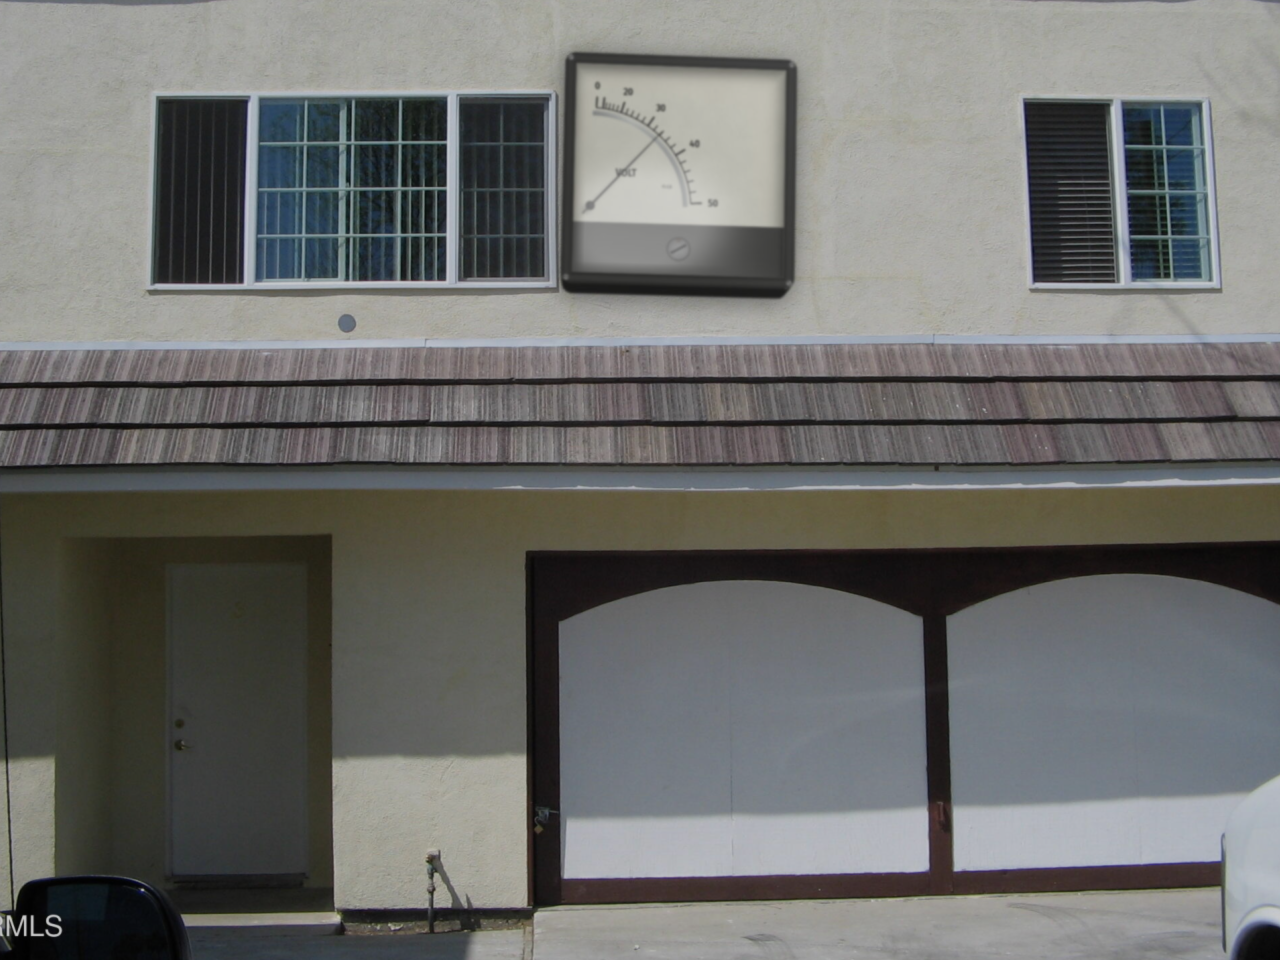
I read 34 V
